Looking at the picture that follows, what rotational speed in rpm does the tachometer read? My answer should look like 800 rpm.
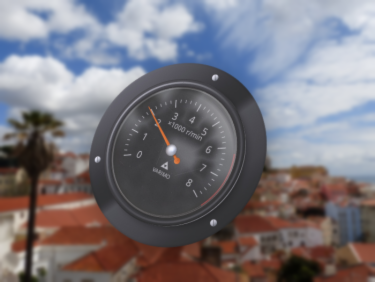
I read 2000 rpm
